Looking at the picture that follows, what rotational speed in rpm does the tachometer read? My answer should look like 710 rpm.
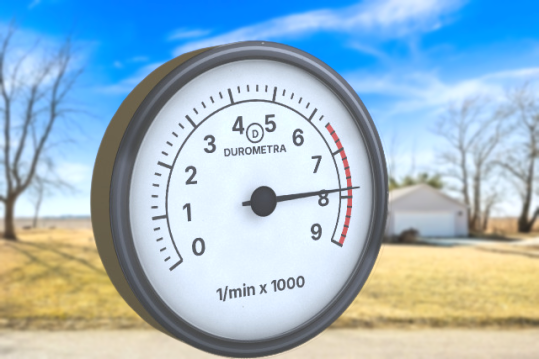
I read 7800 rpm
